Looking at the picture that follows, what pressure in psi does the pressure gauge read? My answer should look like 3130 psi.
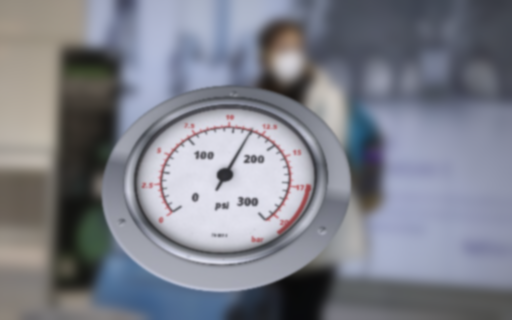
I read 170 psi
